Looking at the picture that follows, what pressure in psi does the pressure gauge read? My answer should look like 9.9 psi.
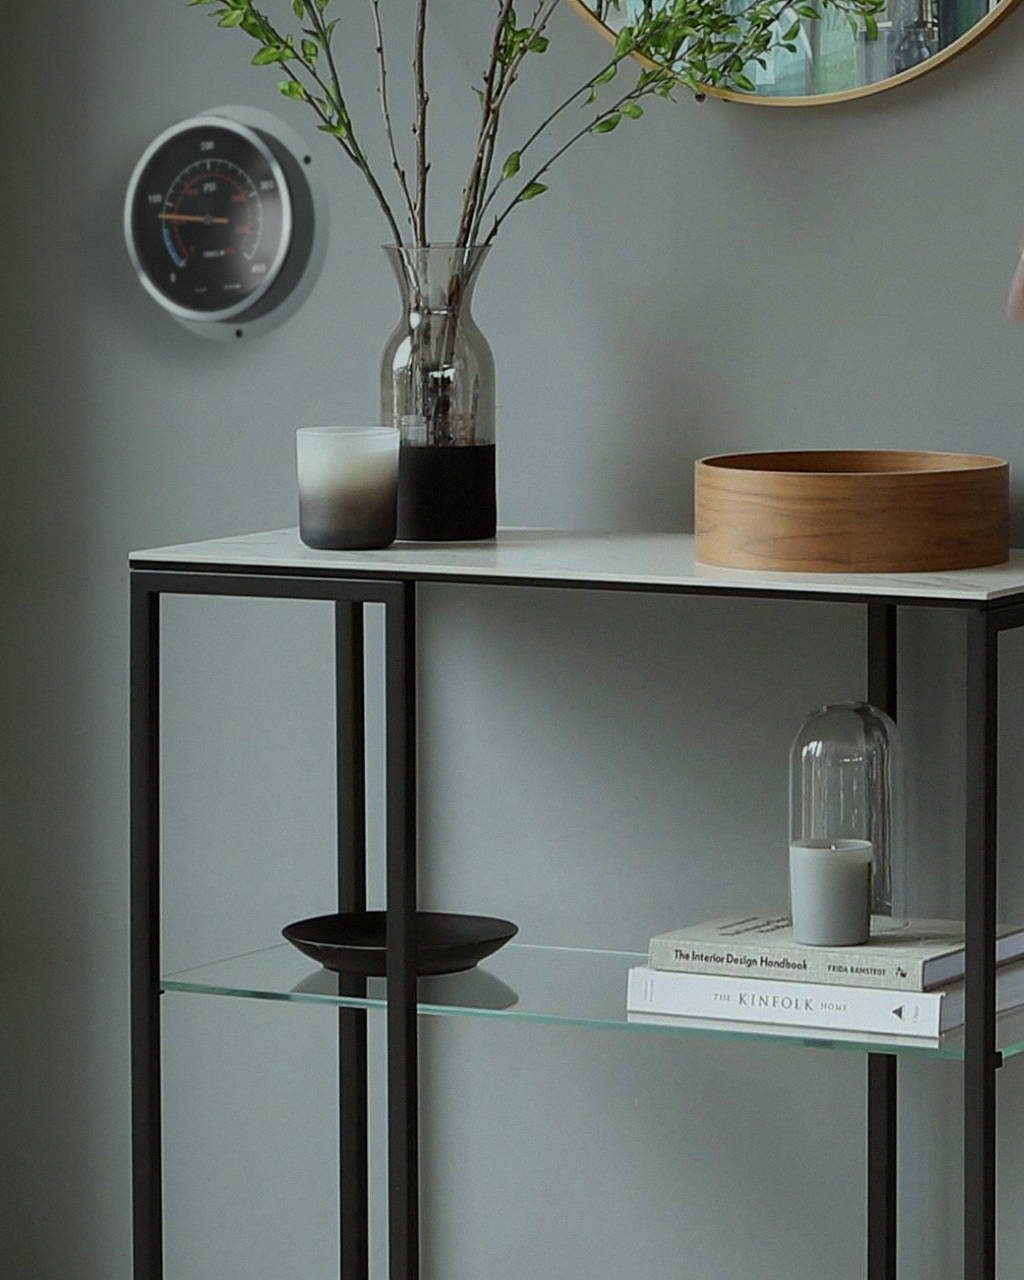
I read 80 psi
